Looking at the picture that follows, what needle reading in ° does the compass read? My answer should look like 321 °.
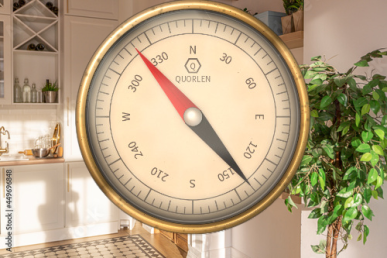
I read 320 °
